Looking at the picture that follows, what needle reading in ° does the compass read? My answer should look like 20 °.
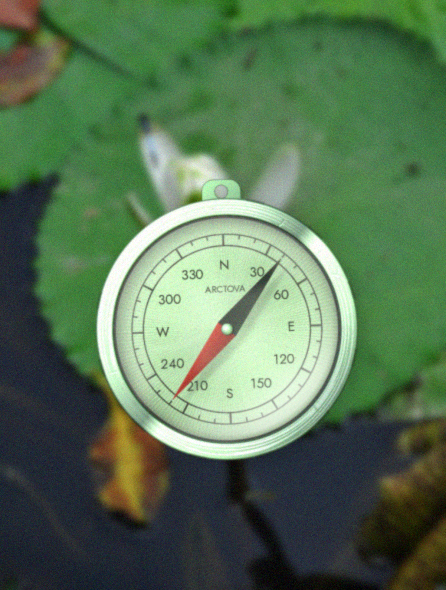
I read 220 °
